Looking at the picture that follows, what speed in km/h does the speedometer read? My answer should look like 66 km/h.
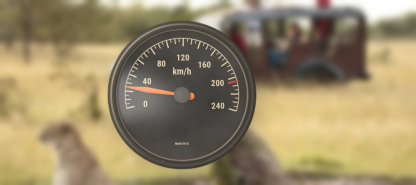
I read 25 km/h
